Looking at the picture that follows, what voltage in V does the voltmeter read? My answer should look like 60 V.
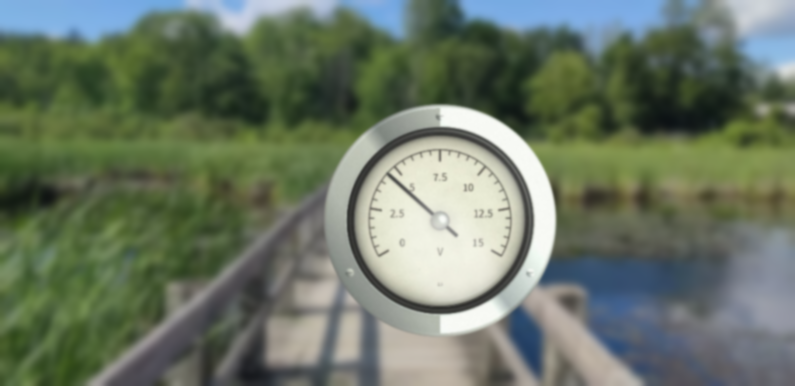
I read 4.5 V
